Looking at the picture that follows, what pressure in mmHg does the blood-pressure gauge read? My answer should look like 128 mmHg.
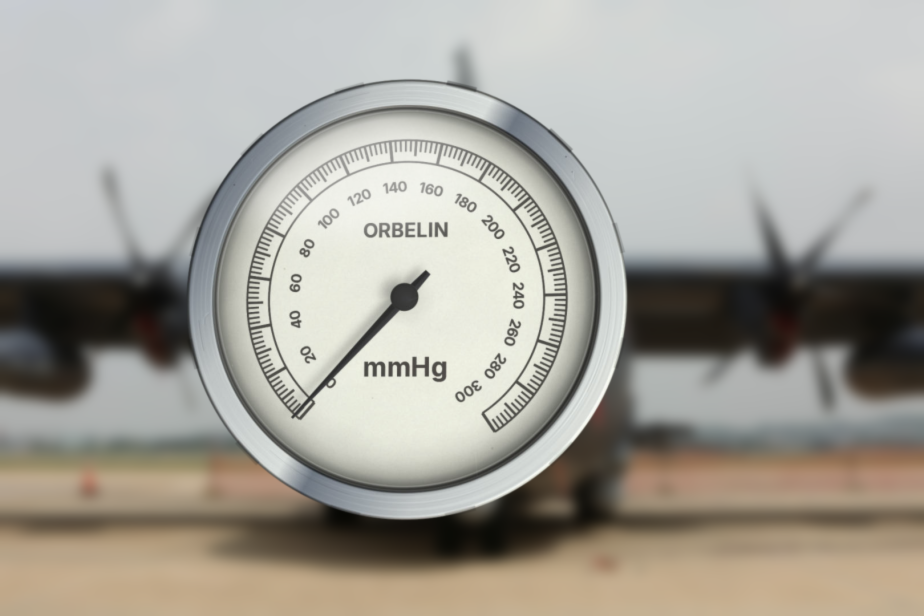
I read 2 mmHg
